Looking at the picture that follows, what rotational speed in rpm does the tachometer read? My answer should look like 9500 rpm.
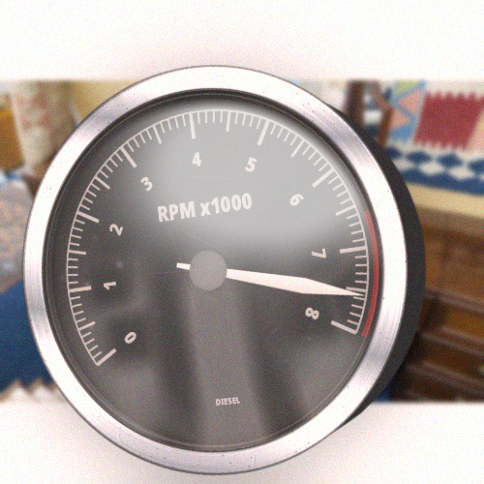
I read 7550 rpm
